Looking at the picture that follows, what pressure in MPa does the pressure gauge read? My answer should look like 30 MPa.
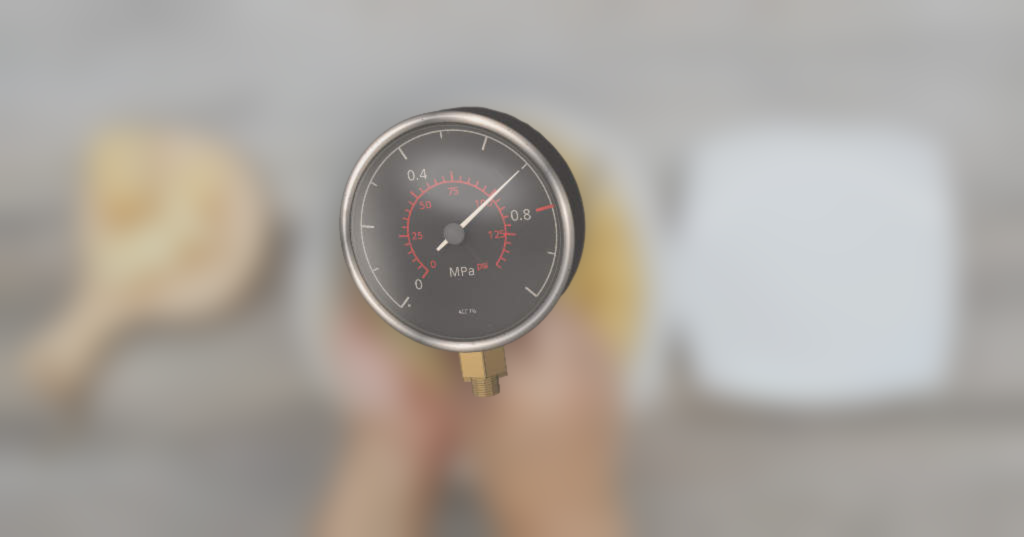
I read 0.7 MPa
